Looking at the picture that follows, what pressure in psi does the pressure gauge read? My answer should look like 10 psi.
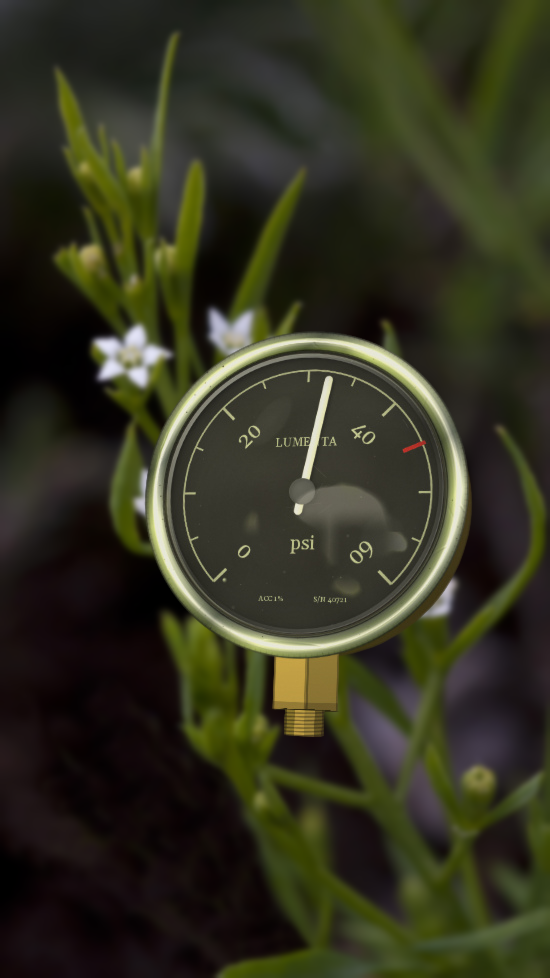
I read 32.5 psi
